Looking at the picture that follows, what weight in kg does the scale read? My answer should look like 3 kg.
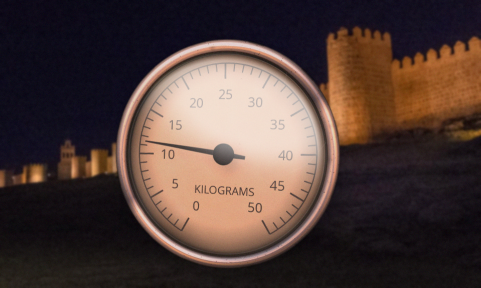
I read 11.5 kg
